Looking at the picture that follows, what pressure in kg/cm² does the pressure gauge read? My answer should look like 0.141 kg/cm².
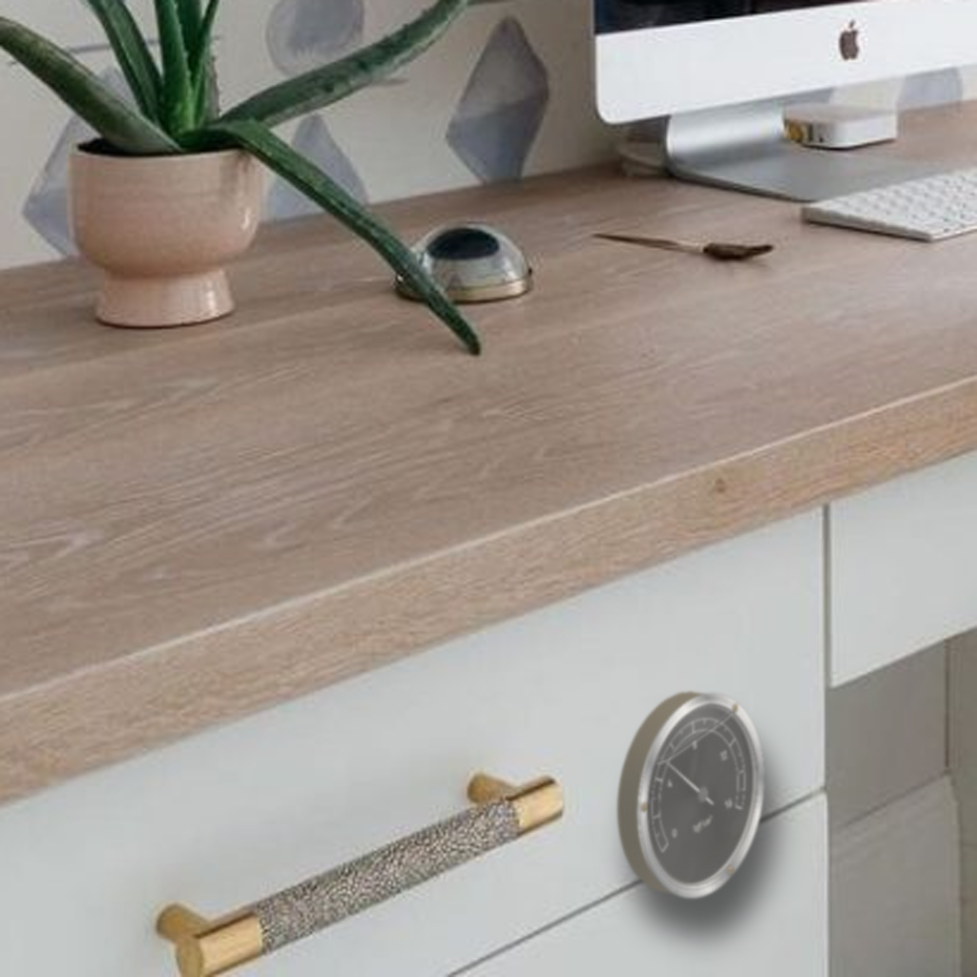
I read 5 kg/cm²
